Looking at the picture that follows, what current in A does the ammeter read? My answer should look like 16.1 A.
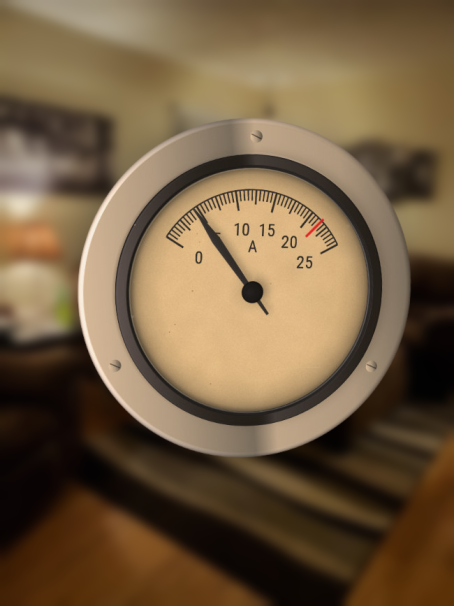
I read 4.5 A
